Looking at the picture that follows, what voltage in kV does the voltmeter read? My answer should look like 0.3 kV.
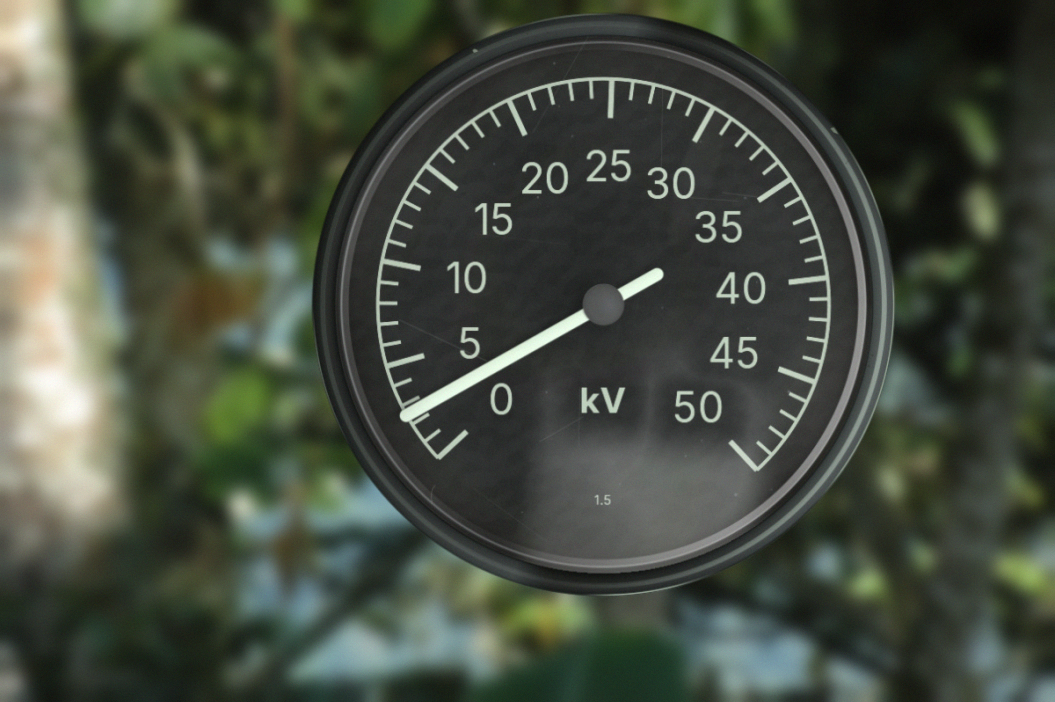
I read 2.5 kV
